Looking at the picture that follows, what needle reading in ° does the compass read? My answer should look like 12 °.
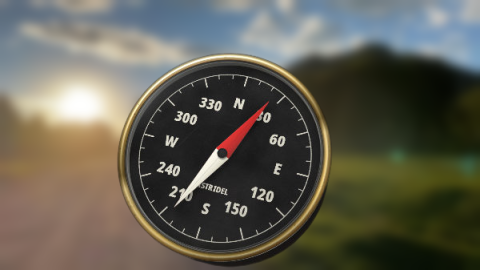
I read 25 °
